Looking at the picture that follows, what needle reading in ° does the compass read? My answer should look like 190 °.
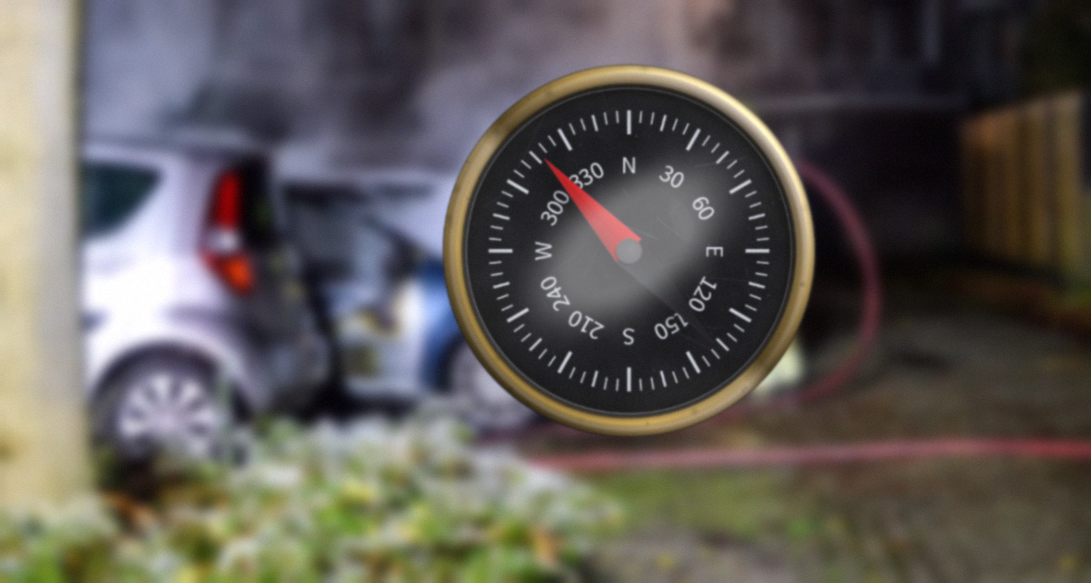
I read 317.5 °
